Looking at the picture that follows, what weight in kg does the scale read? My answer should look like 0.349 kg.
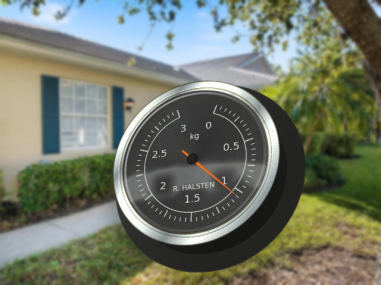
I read 1.05 kg
